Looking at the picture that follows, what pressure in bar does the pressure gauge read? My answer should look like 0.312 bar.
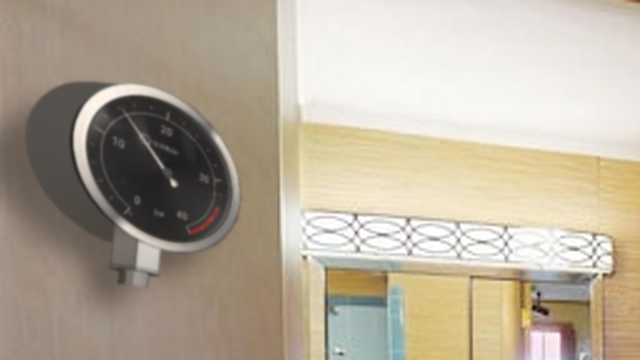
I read 14 bar
